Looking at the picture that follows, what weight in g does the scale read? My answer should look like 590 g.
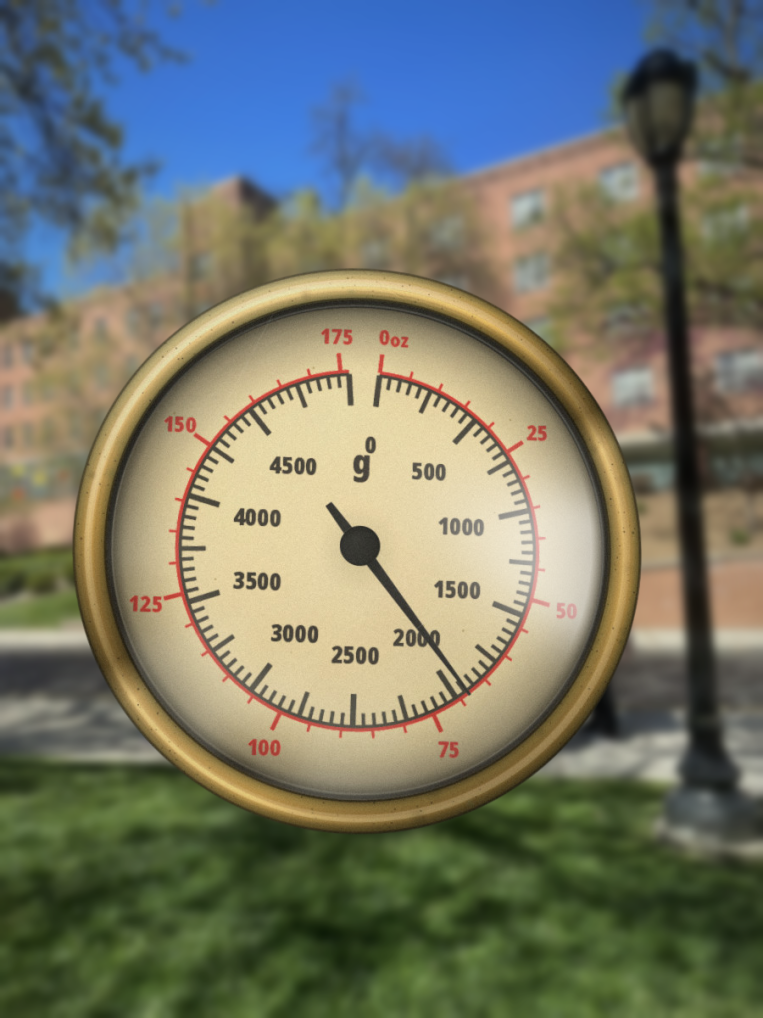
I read 1950 g
